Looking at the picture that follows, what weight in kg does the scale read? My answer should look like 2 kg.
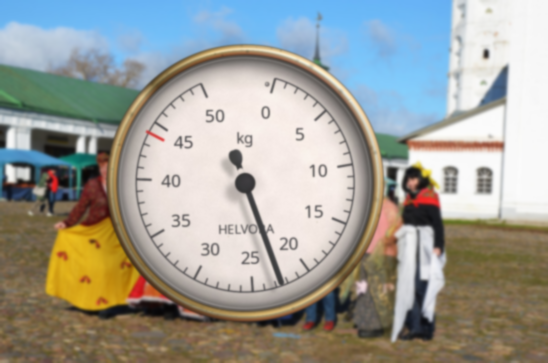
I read 22.5 kg
